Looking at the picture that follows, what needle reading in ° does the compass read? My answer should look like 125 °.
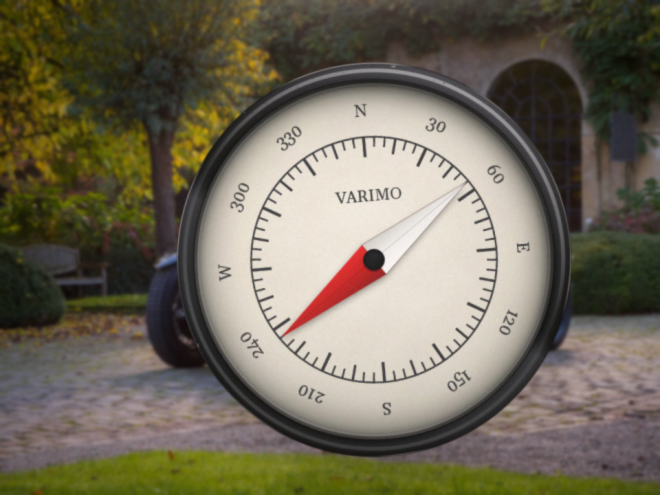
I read 235 °
